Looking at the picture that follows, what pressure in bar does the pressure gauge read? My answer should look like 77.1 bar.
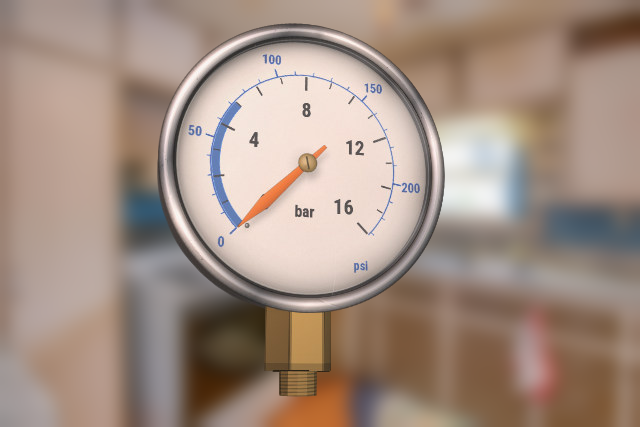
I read 0 bar
